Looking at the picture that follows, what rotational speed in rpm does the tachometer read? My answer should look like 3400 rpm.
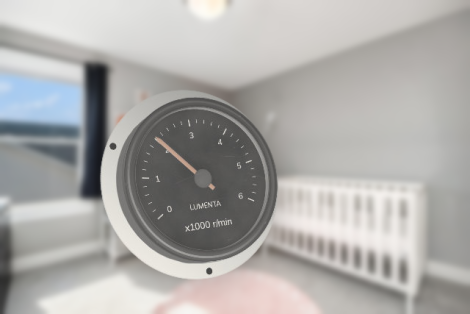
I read 2000 rpm
